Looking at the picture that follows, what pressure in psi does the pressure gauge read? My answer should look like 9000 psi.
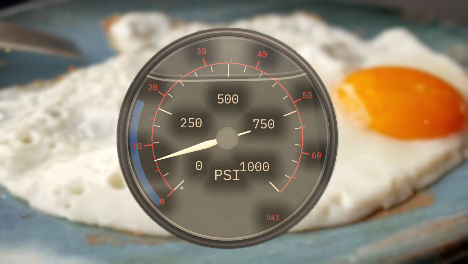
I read 100 psi
